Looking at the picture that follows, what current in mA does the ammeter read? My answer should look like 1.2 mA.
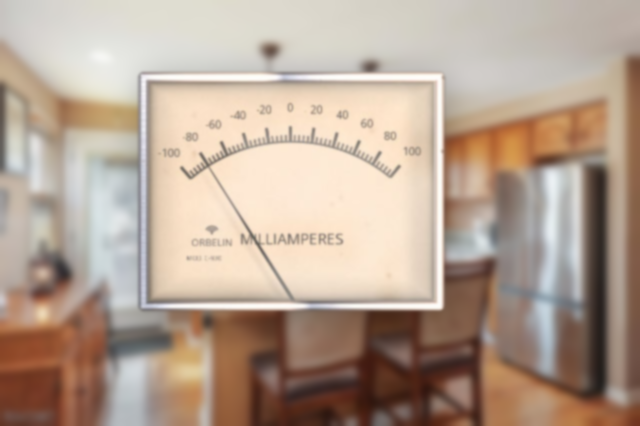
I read -80 mA
